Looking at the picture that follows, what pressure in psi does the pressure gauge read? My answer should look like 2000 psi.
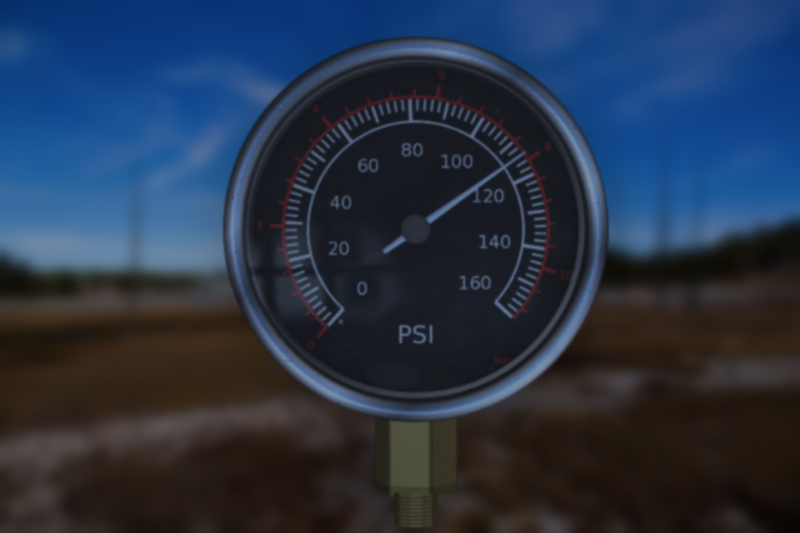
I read 114 psi
